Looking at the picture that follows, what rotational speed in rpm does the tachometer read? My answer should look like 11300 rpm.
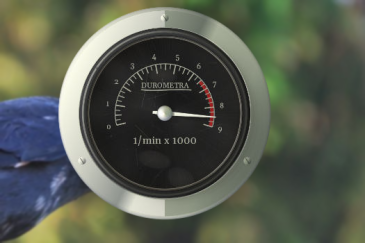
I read 8500 rpm
